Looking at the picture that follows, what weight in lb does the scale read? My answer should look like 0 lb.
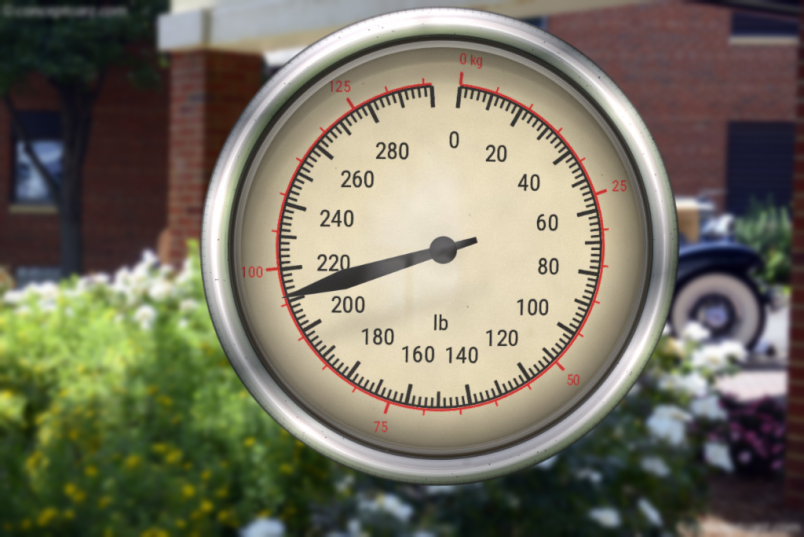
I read 212 lb
